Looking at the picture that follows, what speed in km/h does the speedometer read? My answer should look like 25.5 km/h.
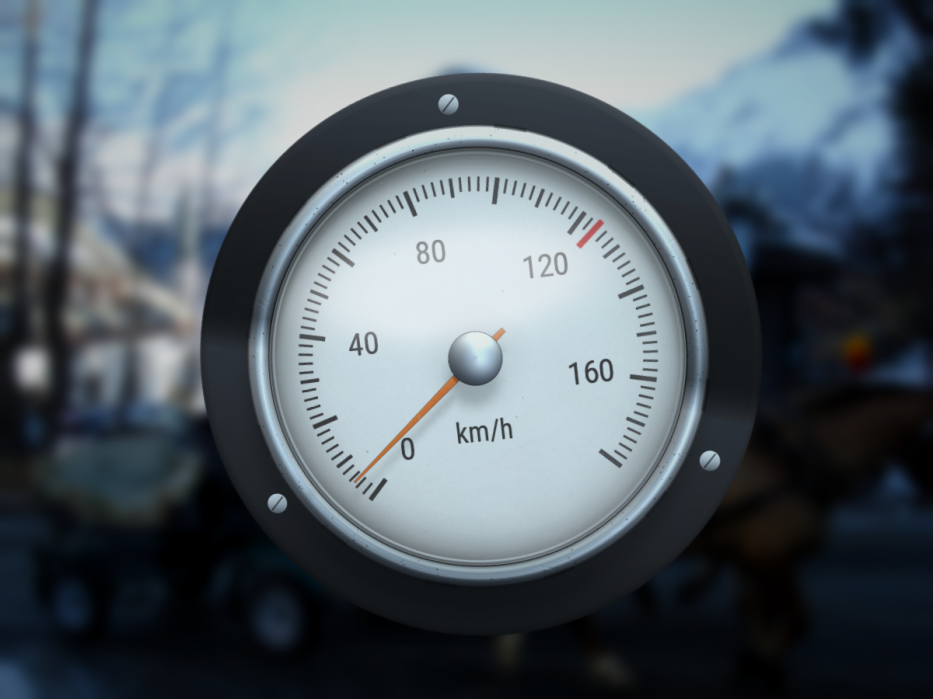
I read 5 km/h
